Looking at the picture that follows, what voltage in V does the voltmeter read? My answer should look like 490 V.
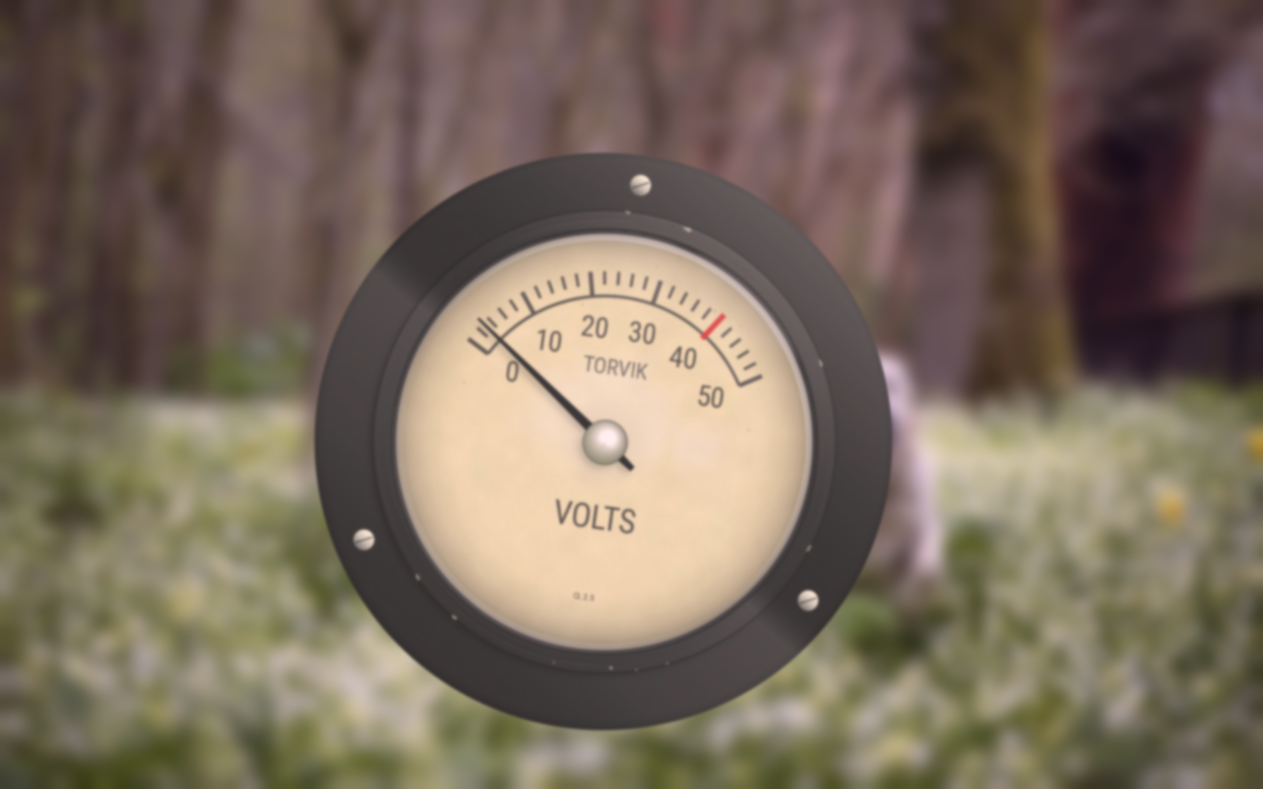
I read 3 V
